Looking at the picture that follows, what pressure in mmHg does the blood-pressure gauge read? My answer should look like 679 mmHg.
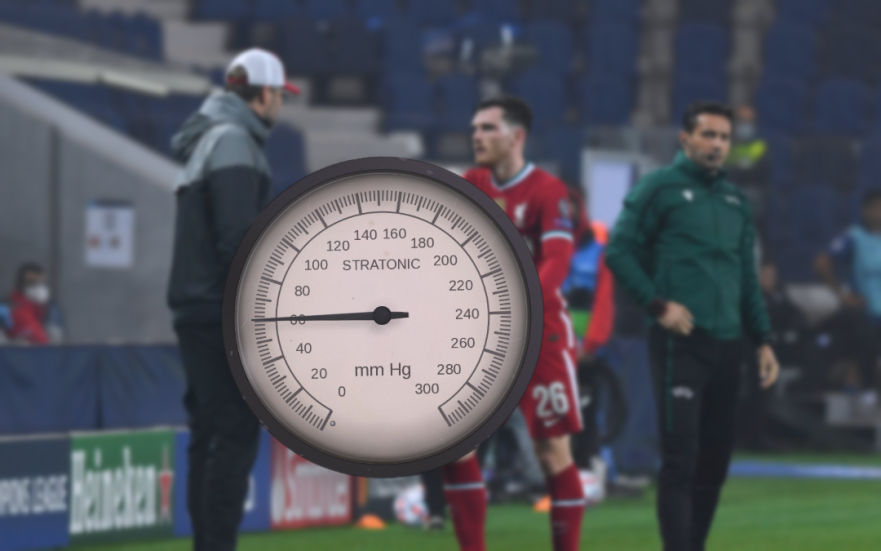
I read 60 mmHg
